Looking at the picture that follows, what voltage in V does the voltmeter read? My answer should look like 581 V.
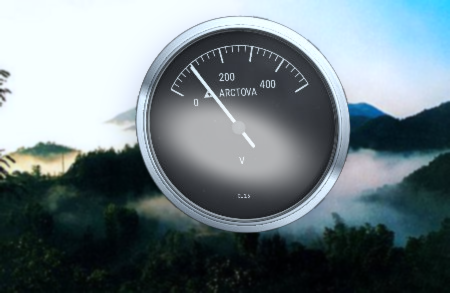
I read 100 V
